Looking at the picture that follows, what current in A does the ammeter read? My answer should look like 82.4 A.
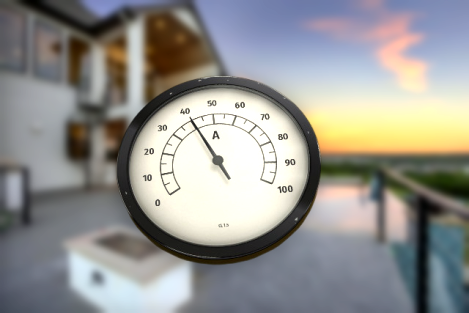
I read 40 A
